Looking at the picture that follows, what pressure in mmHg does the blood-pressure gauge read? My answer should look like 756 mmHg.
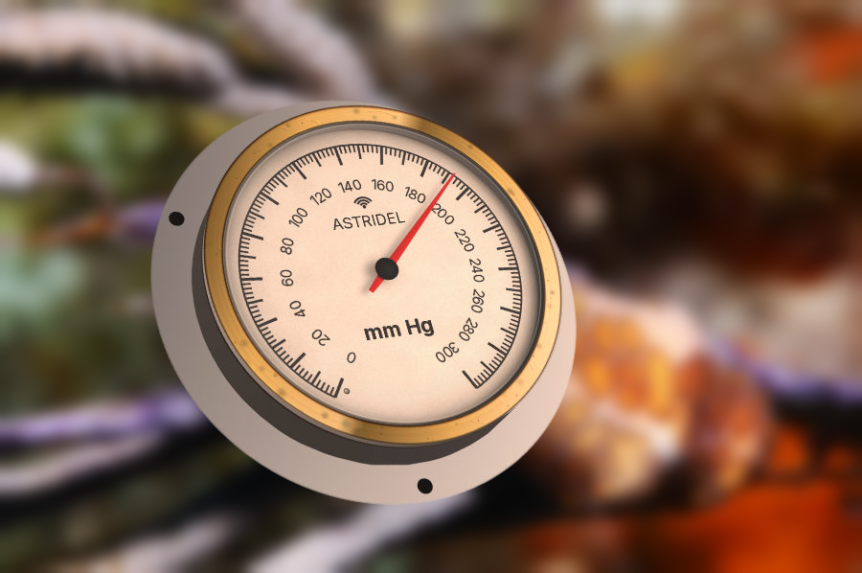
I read 192 mmHg
